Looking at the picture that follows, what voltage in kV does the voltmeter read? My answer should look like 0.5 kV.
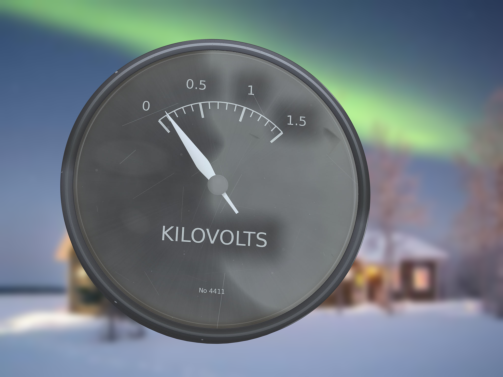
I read 0.1 kV
